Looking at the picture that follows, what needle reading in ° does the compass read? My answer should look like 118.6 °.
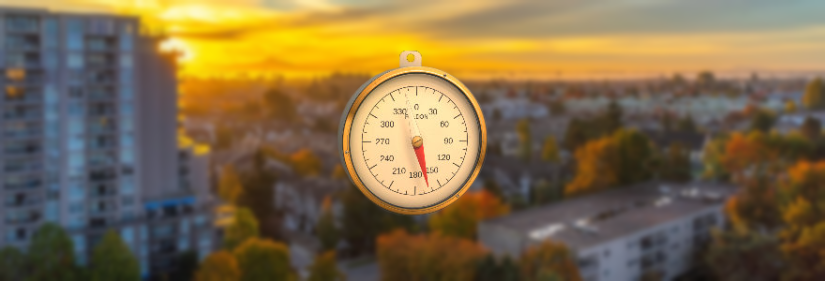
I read 165 °
